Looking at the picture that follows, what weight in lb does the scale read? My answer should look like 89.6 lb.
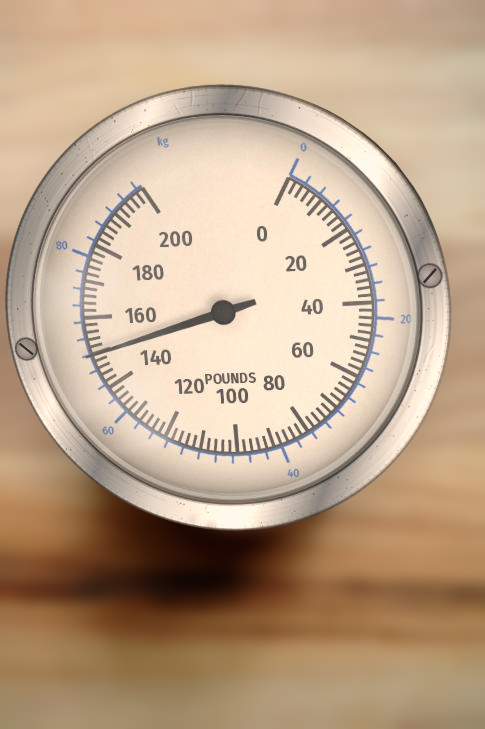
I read 150 lb
